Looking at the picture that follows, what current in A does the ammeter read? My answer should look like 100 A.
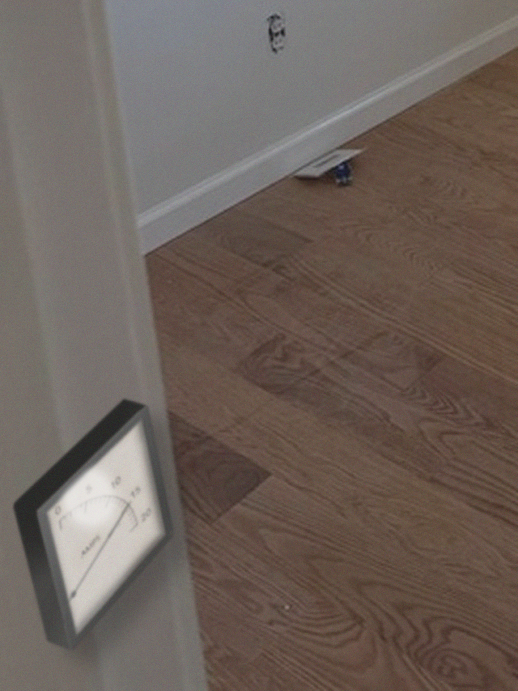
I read 15 A
